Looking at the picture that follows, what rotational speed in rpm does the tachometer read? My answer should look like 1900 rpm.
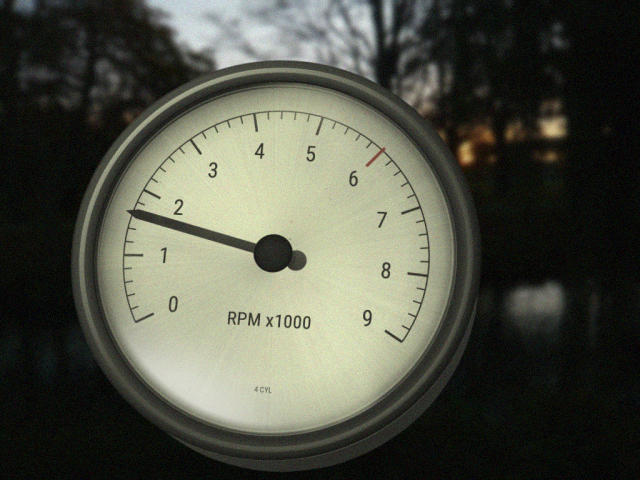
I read 1600 rpm
